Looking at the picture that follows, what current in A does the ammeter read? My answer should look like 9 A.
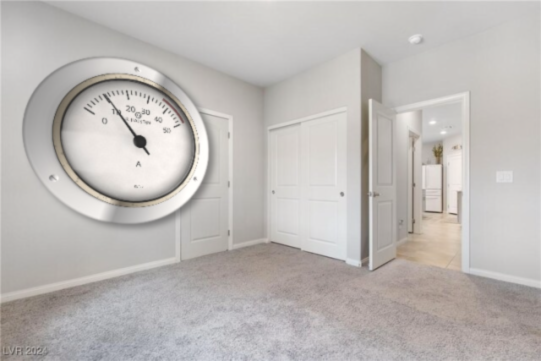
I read 10 A
